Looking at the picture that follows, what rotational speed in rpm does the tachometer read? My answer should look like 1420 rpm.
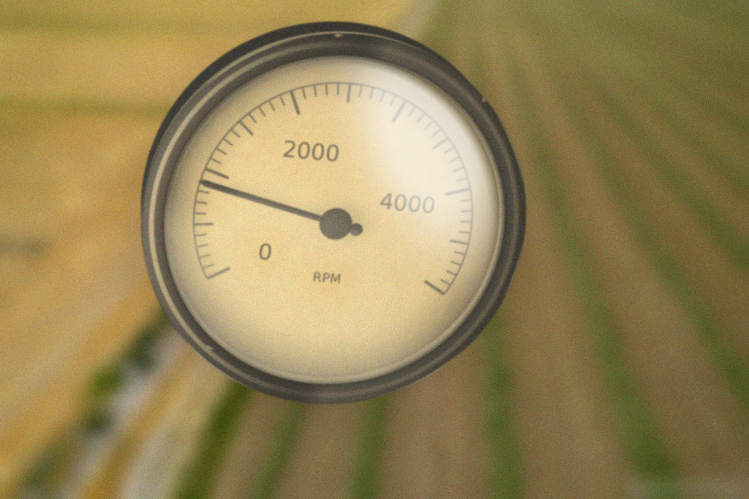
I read 900 rpm
